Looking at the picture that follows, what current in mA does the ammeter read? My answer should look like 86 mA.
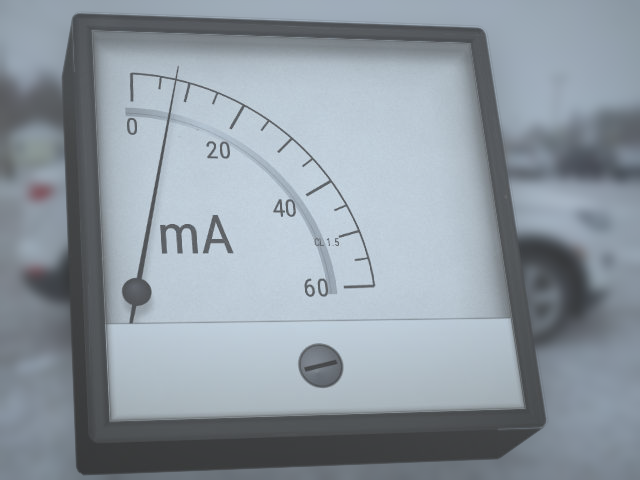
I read 7.5 mA
